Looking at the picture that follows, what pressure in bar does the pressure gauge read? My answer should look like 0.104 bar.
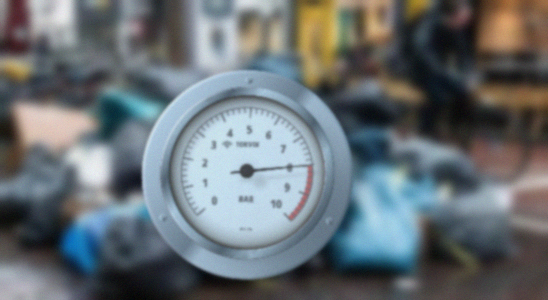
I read 8 bar
